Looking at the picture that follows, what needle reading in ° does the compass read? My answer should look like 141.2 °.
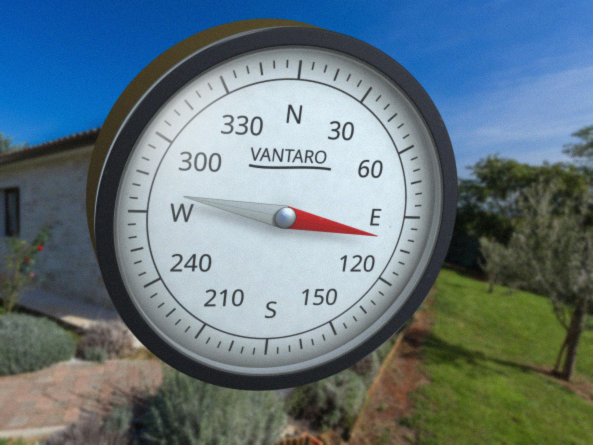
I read 100 °
